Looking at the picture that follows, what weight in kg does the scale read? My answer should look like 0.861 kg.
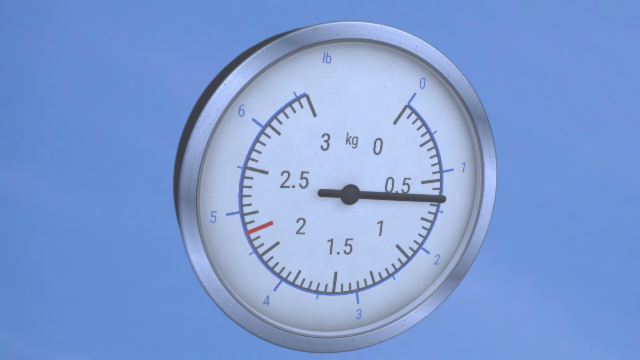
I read 0.6 kg
